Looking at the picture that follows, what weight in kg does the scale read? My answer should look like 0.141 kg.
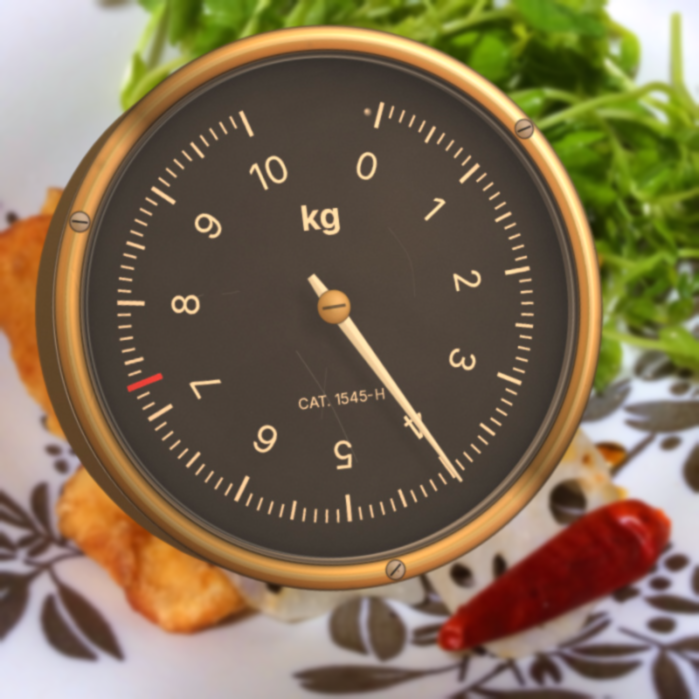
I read 4 kg
